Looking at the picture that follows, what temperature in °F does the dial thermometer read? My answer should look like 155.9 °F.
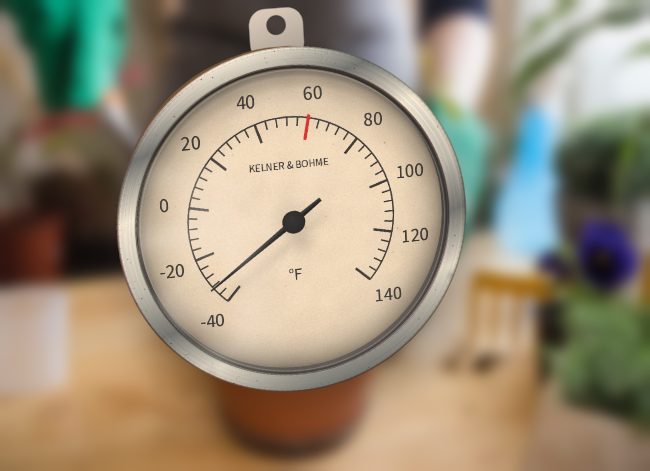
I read -32 °F
